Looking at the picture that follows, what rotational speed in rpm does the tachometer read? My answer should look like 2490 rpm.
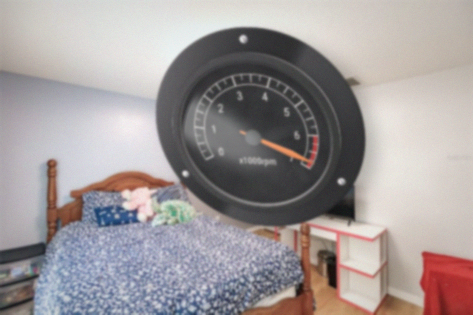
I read 6750 rpm
